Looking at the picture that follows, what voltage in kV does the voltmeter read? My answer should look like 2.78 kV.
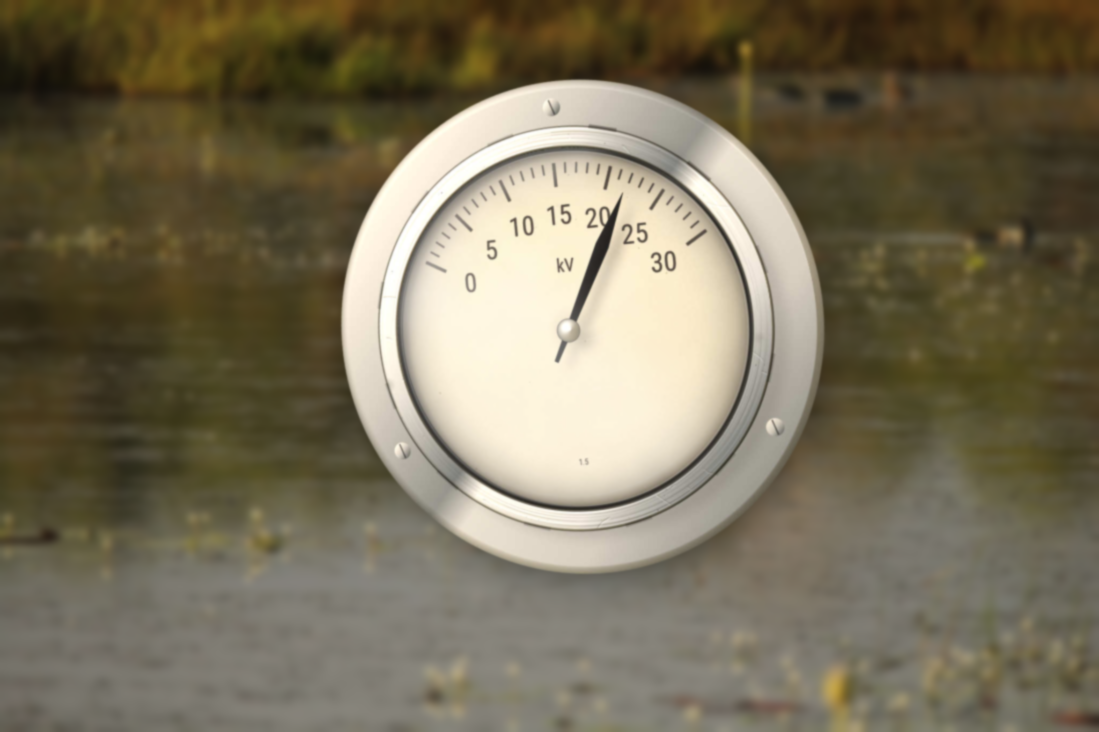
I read 22 kV
